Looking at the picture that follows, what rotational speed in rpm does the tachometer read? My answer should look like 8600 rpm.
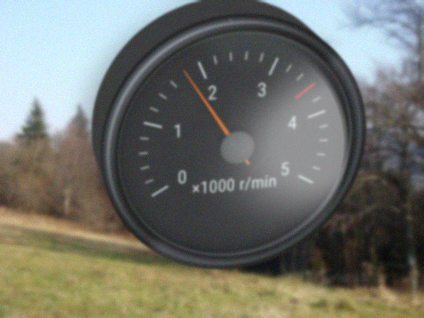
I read 1800 rpm
